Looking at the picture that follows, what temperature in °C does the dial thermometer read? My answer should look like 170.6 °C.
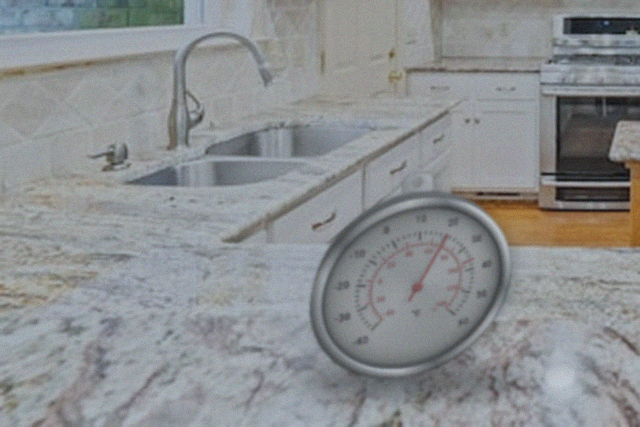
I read 20 °C
